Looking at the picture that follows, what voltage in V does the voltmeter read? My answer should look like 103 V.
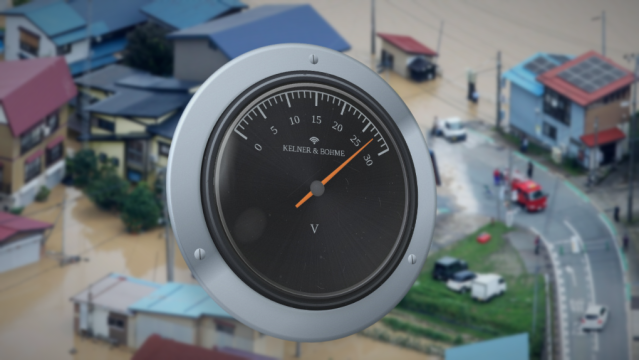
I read 27 V
